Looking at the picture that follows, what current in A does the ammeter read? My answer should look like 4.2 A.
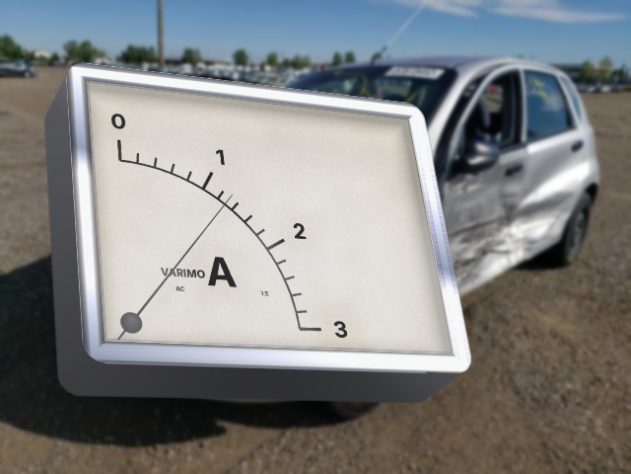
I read 1.3 A
